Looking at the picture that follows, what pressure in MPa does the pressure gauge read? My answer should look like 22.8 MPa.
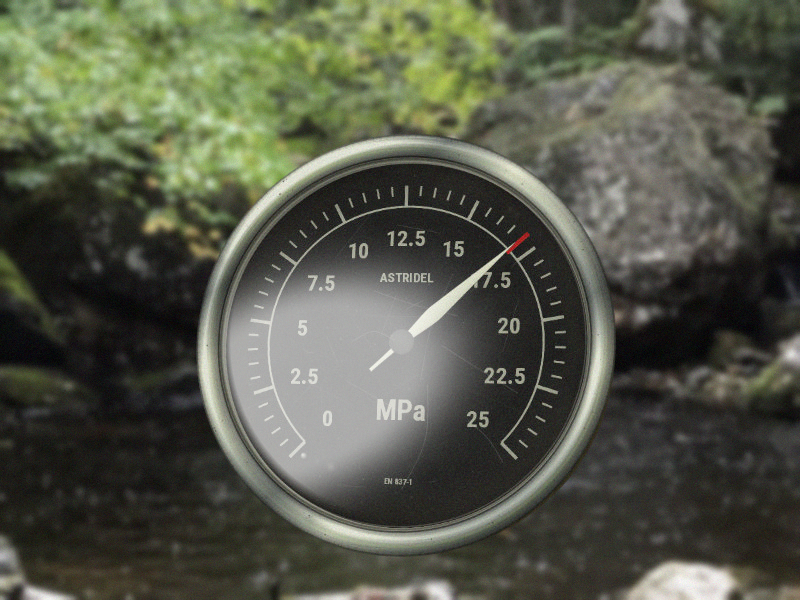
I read 17 MPa
